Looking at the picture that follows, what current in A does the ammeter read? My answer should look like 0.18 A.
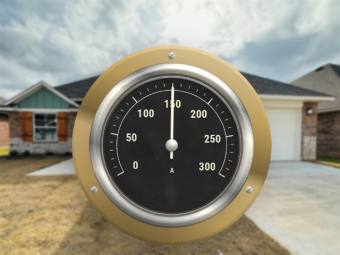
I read 150 A
